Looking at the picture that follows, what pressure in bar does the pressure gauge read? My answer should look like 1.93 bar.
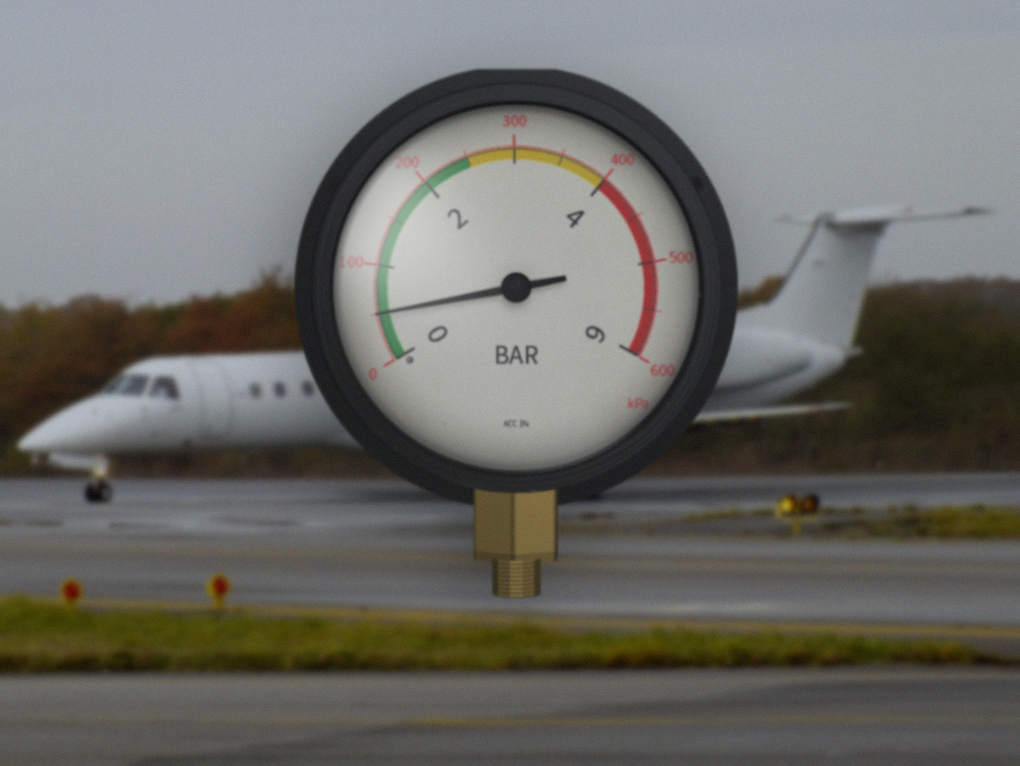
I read 0.5 bar
